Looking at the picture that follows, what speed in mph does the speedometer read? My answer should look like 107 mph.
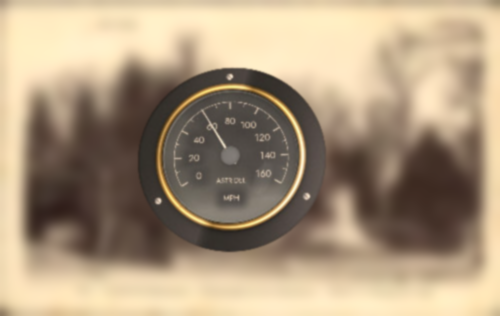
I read 60 mph
